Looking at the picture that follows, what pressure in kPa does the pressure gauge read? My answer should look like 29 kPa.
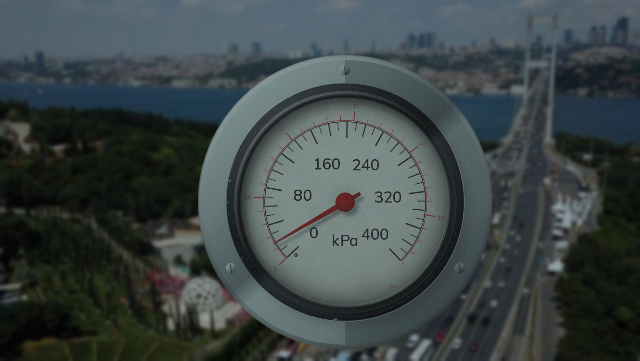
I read 20 kPa
